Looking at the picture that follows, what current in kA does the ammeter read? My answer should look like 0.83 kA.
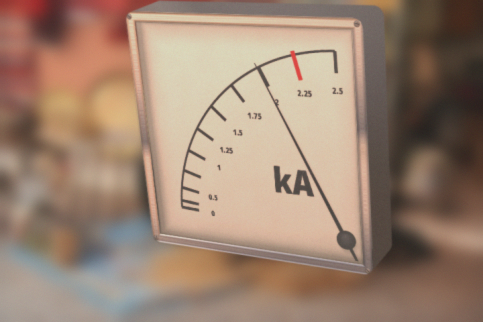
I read 2 kA
